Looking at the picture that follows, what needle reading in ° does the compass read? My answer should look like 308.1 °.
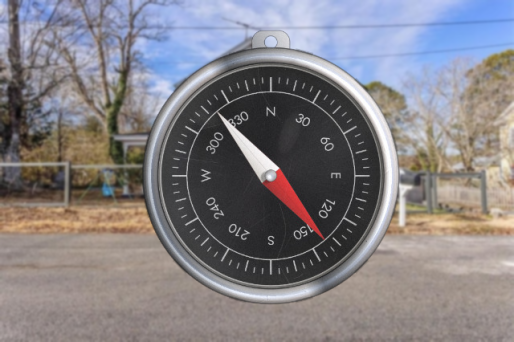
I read 140 °
